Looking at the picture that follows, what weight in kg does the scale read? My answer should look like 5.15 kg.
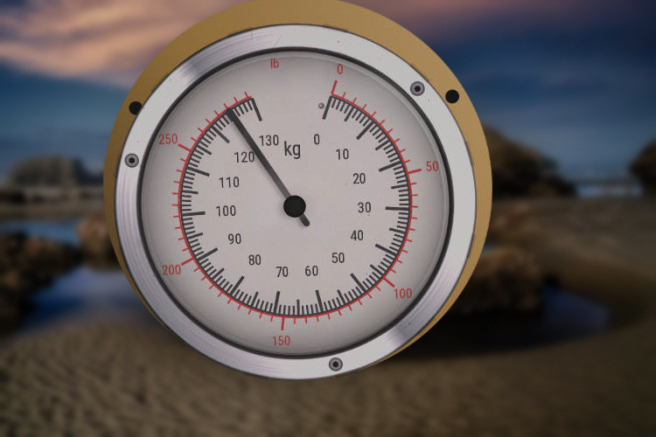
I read 125 kg
